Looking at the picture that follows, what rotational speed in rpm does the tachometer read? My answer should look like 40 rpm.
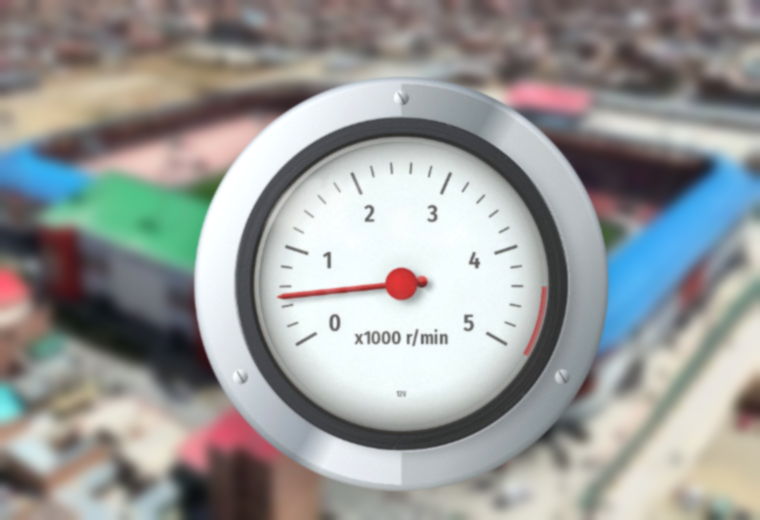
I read 500 rpm
